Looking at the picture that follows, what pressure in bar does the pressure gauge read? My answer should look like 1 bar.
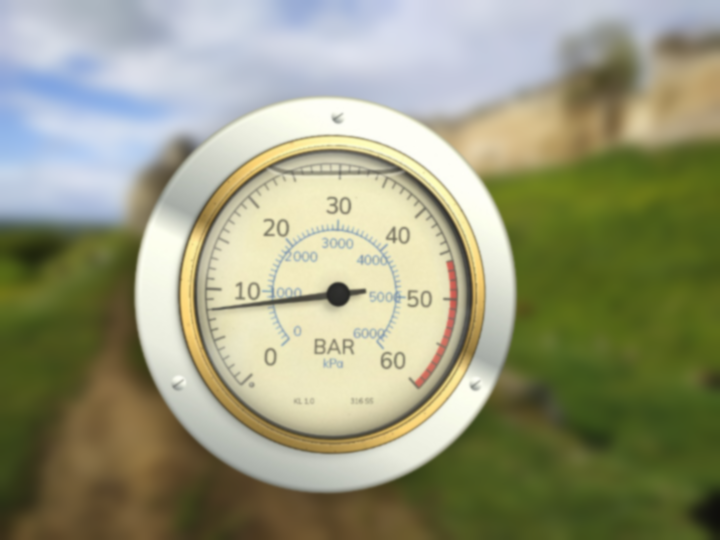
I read 8 bar
